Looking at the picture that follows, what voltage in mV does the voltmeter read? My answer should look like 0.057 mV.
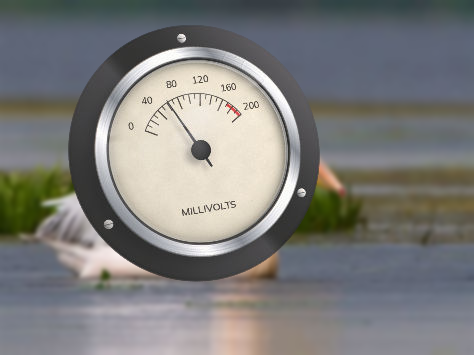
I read 60 mV
